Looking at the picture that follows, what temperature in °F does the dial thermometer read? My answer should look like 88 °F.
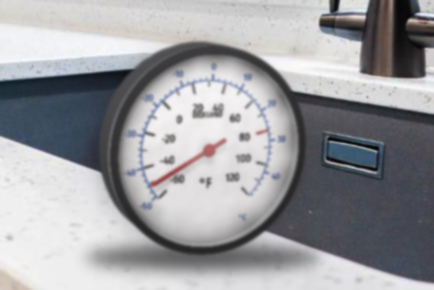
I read -50 °F
